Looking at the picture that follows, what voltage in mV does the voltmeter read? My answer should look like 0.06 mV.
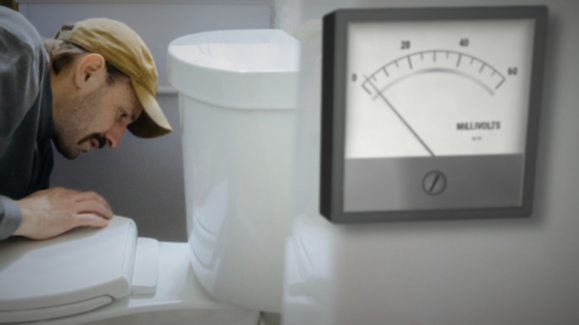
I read 2.5 mV
